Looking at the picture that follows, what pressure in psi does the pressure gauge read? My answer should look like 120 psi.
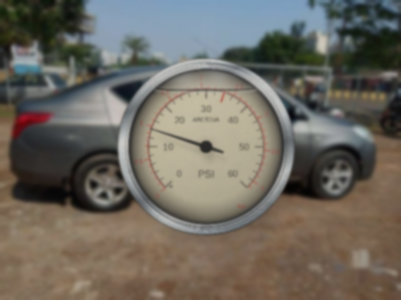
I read 14 psi
